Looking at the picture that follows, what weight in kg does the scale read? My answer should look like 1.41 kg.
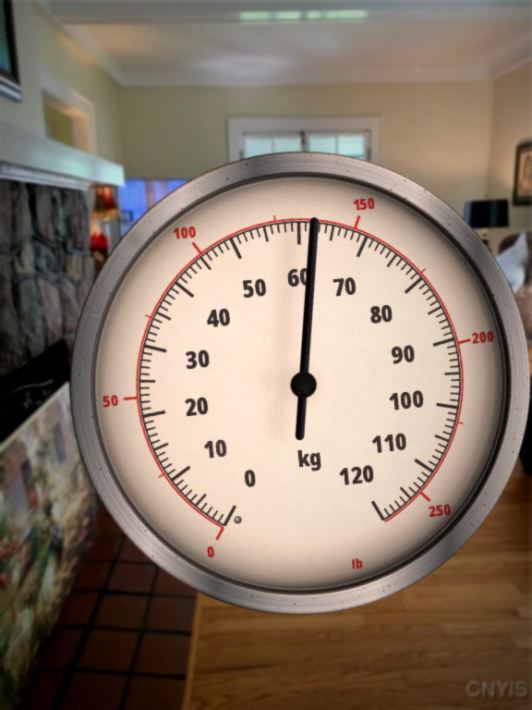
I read 62 kg
